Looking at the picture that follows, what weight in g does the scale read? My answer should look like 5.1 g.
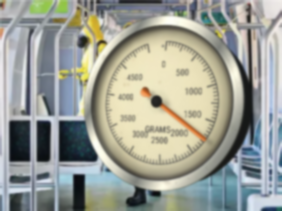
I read 1750 g
